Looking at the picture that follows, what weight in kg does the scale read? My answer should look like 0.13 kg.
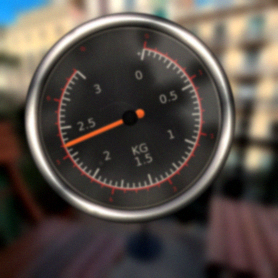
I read 2.35 kg
